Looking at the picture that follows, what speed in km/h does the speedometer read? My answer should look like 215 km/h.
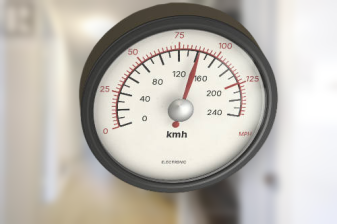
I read 140 km/h
